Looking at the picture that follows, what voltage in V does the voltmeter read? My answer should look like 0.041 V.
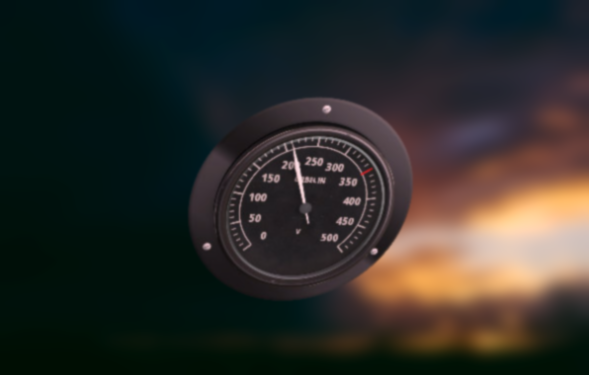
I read 210 V
